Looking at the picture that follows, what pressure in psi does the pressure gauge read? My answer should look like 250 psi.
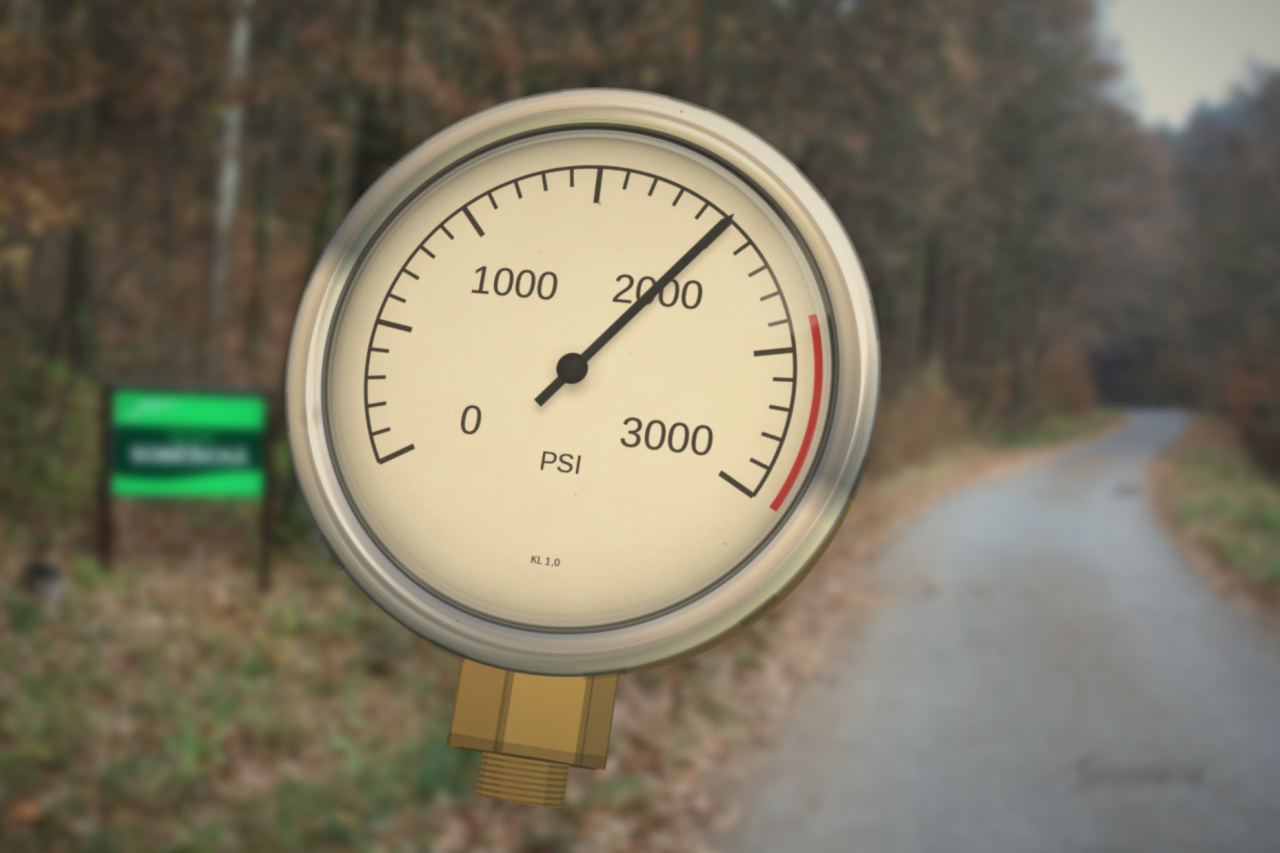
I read 2000 psi
